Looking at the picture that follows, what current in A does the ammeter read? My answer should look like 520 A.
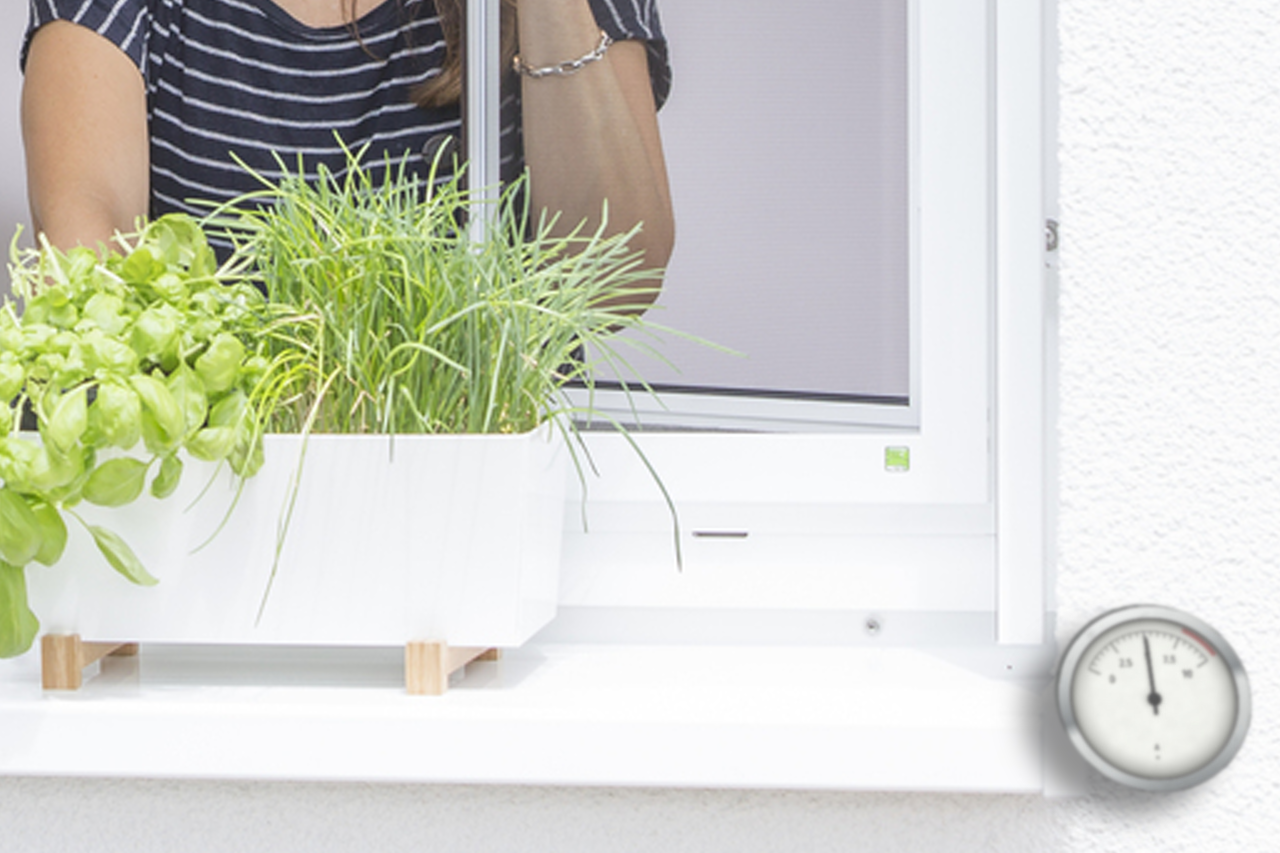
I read 5 A
